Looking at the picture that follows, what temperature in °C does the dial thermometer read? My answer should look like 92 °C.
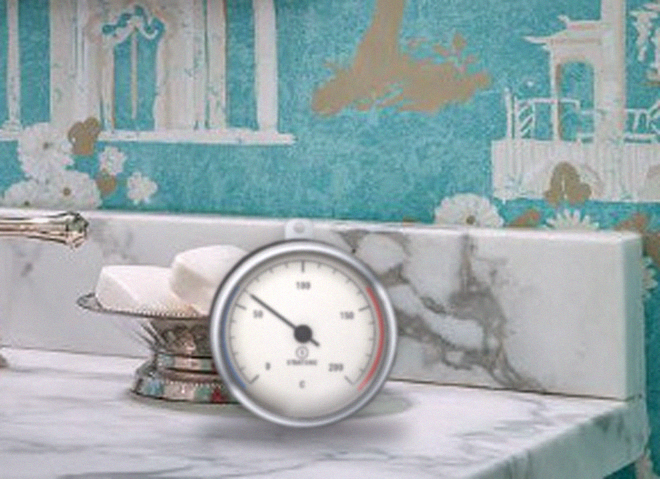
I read 60 °C
